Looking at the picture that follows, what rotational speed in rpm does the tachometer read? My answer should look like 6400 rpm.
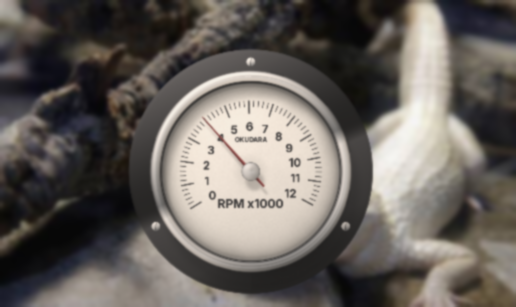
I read 4000 rpm
